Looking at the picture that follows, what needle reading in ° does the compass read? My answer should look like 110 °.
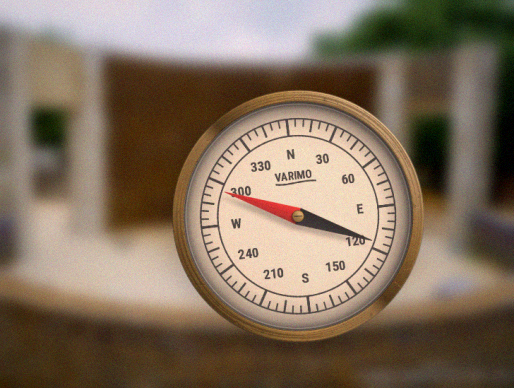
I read 295 °
